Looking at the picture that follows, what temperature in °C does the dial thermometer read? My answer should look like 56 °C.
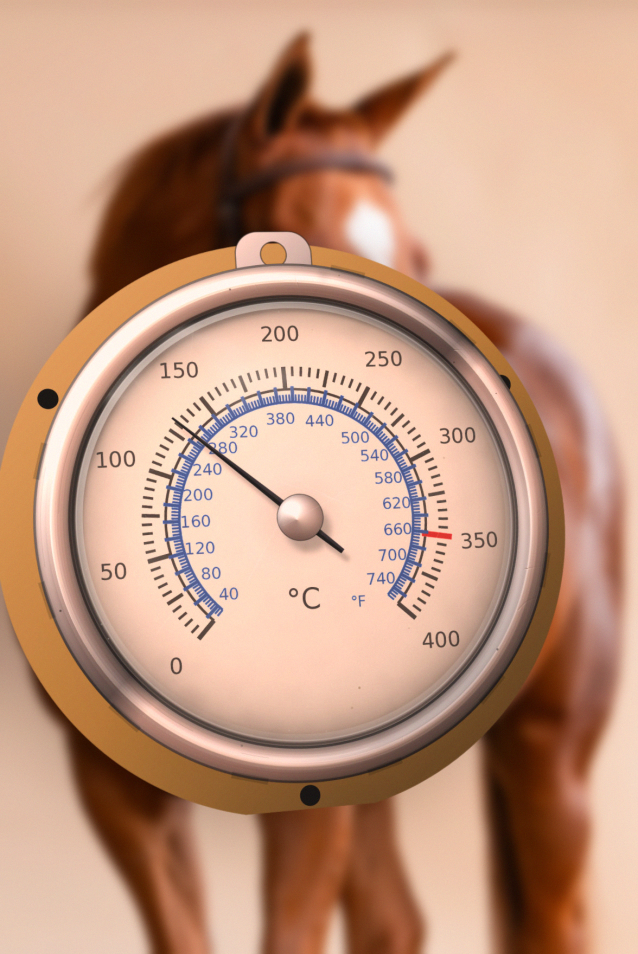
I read 130 °C
